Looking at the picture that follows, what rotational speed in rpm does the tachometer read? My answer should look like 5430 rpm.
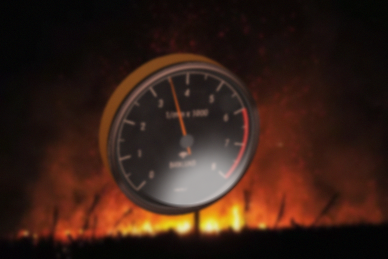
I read 3500 rpm
